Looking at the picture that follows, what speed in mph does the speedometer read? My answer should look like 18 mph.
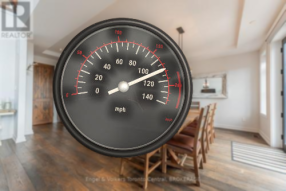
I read 110 mph
